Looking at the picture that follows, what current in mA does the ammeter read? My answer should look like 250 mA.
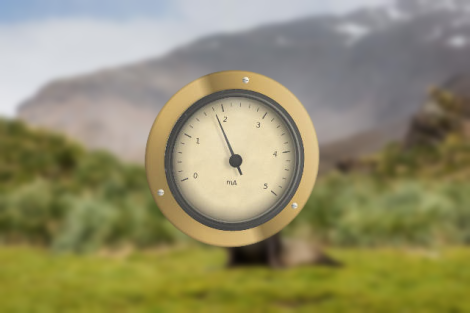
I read 1.8 mA
